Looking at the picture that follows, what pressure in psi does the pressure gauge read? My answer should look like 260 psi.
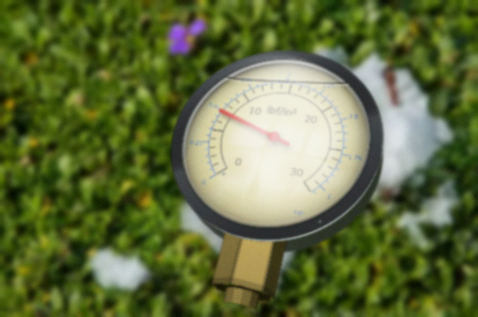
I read 7 psi
